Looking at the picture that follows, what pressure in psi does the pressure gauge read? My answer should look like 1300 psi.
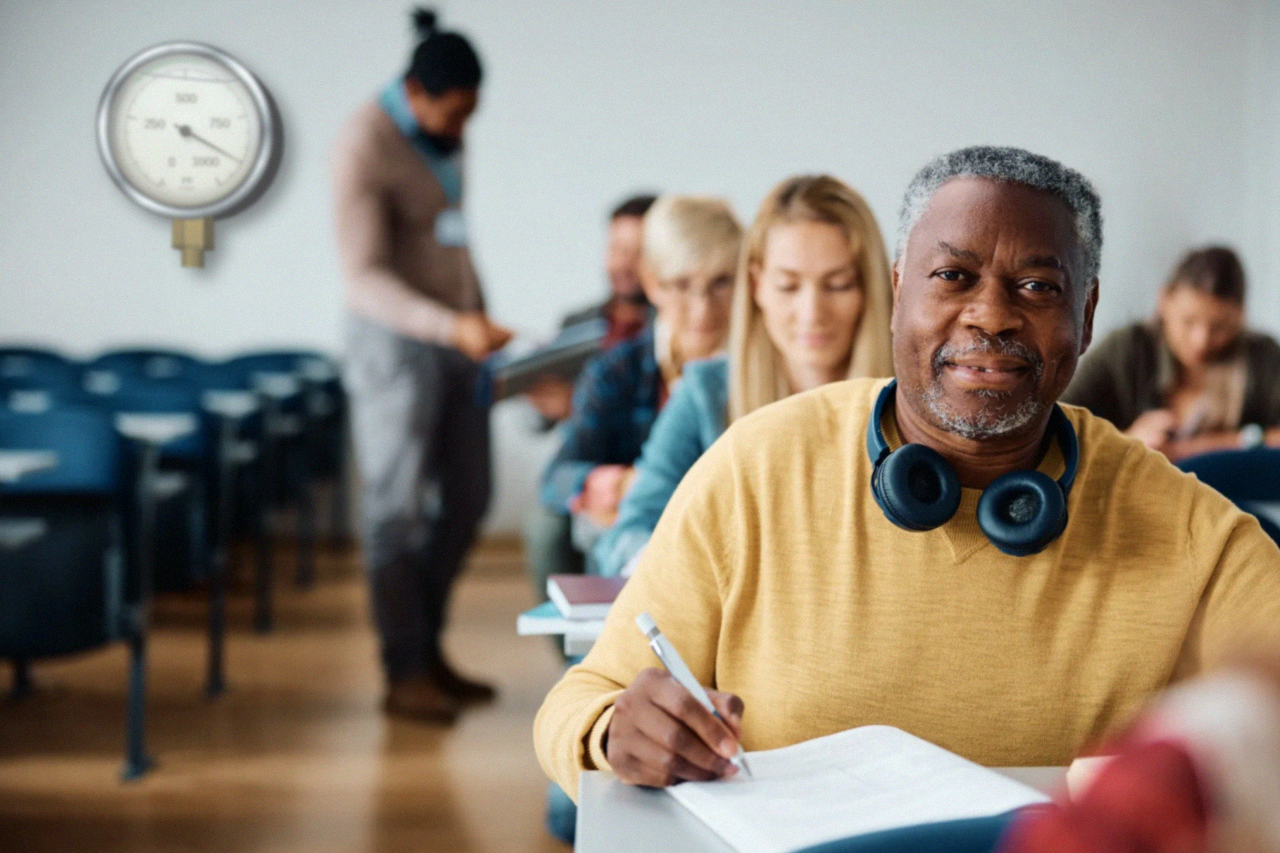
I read 900 psi
